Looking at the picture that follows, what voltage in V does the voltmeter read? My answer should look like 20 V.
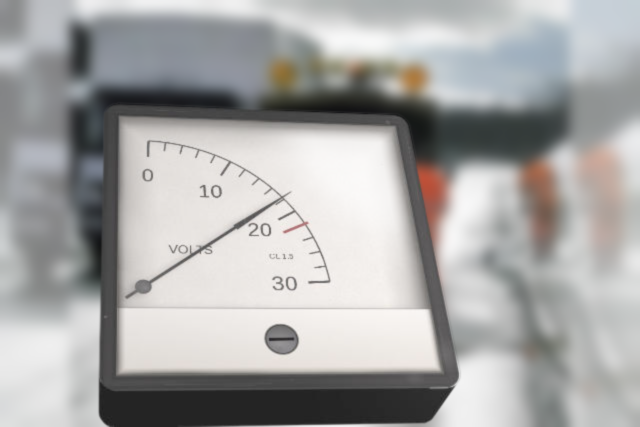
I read 18 V
